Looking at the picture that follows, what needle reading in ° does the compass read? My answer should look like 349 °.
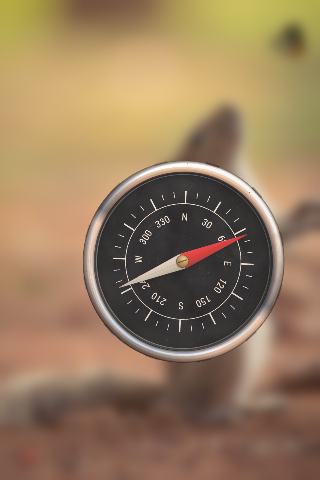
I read 65 °
